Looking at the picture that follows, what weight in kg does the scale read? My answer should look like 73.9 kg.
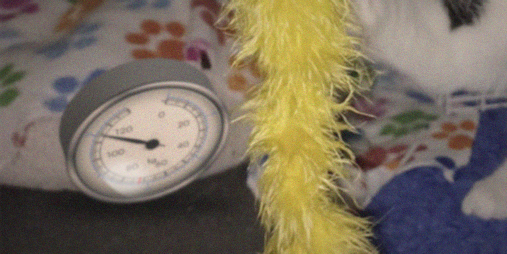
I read 115 kg
